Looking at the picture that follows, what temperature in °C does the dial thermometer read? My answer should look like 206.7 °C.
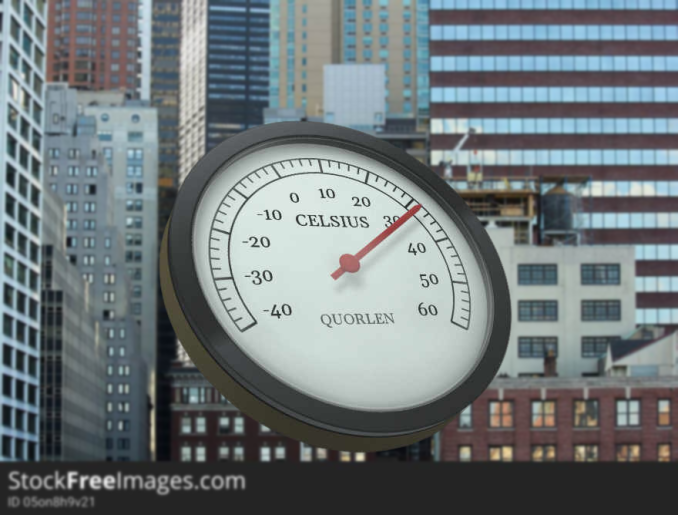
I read 32 °C
